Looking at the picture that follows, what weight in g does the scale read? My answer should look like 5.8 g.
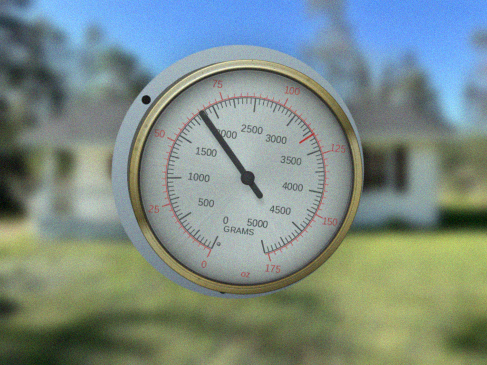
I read 1850 g
